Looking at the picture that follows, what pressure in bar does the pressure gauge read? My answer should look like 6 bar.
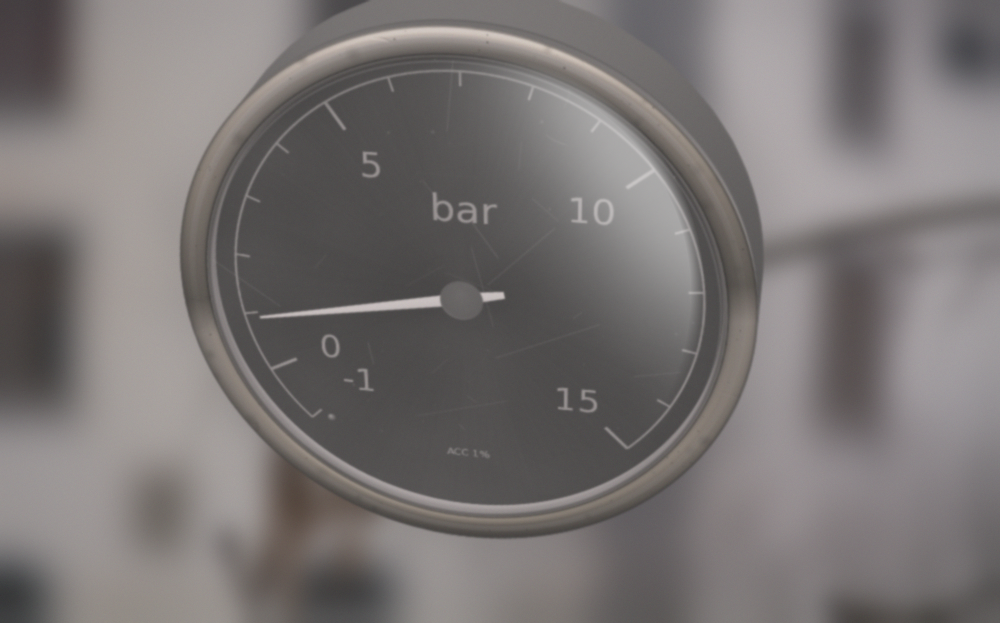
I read 1 bar
